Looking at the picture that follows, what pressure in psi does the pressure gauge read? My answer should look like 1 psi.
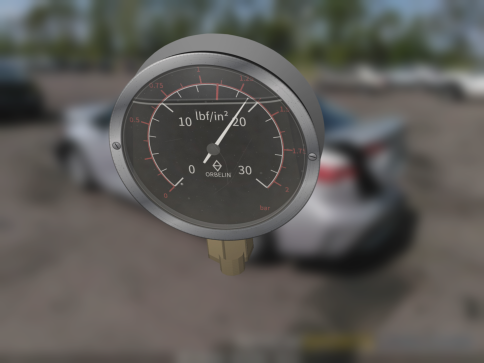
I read 19 psi
